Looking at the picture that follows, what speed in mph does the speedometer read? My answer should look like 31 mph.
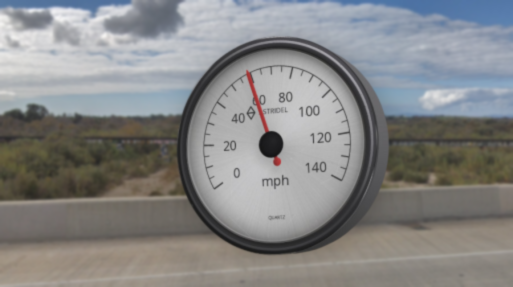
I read 60 mph
